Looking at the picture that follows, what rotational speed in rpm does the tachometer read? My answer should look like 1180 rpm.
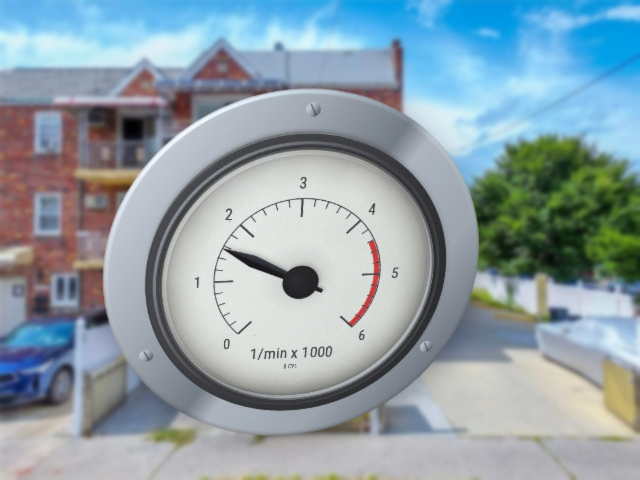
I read 1600 rpm
